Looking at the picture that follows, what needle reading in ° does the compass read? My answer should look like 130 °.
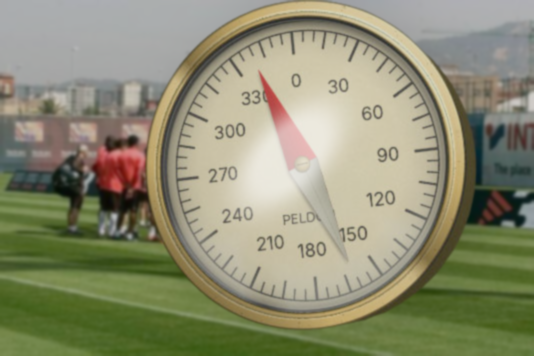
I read 340 °
